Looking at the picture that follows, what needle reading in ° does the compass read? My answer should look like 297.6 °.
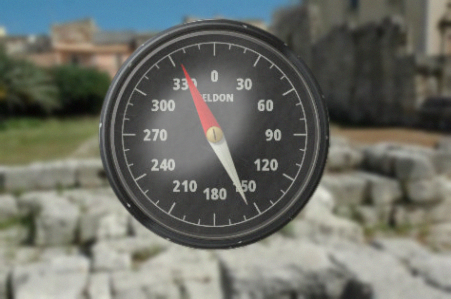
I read 335 °
